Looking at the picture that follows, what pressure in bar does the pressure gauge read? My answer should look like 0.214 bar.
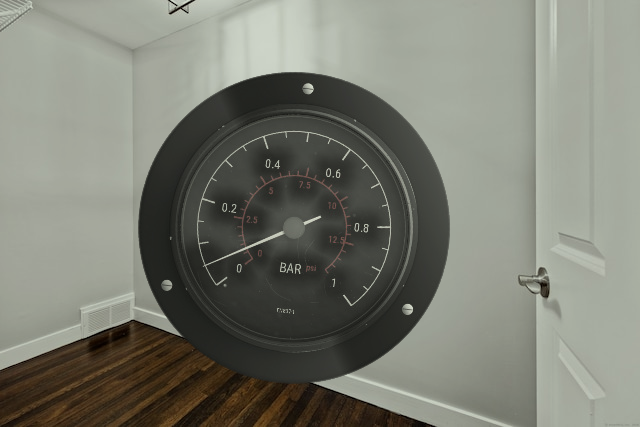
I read 0.05 bar
